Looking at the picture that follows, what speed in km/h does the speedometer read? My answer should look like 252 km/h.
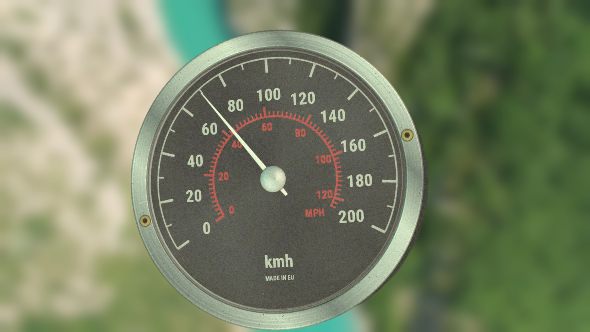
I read 70 km/h
